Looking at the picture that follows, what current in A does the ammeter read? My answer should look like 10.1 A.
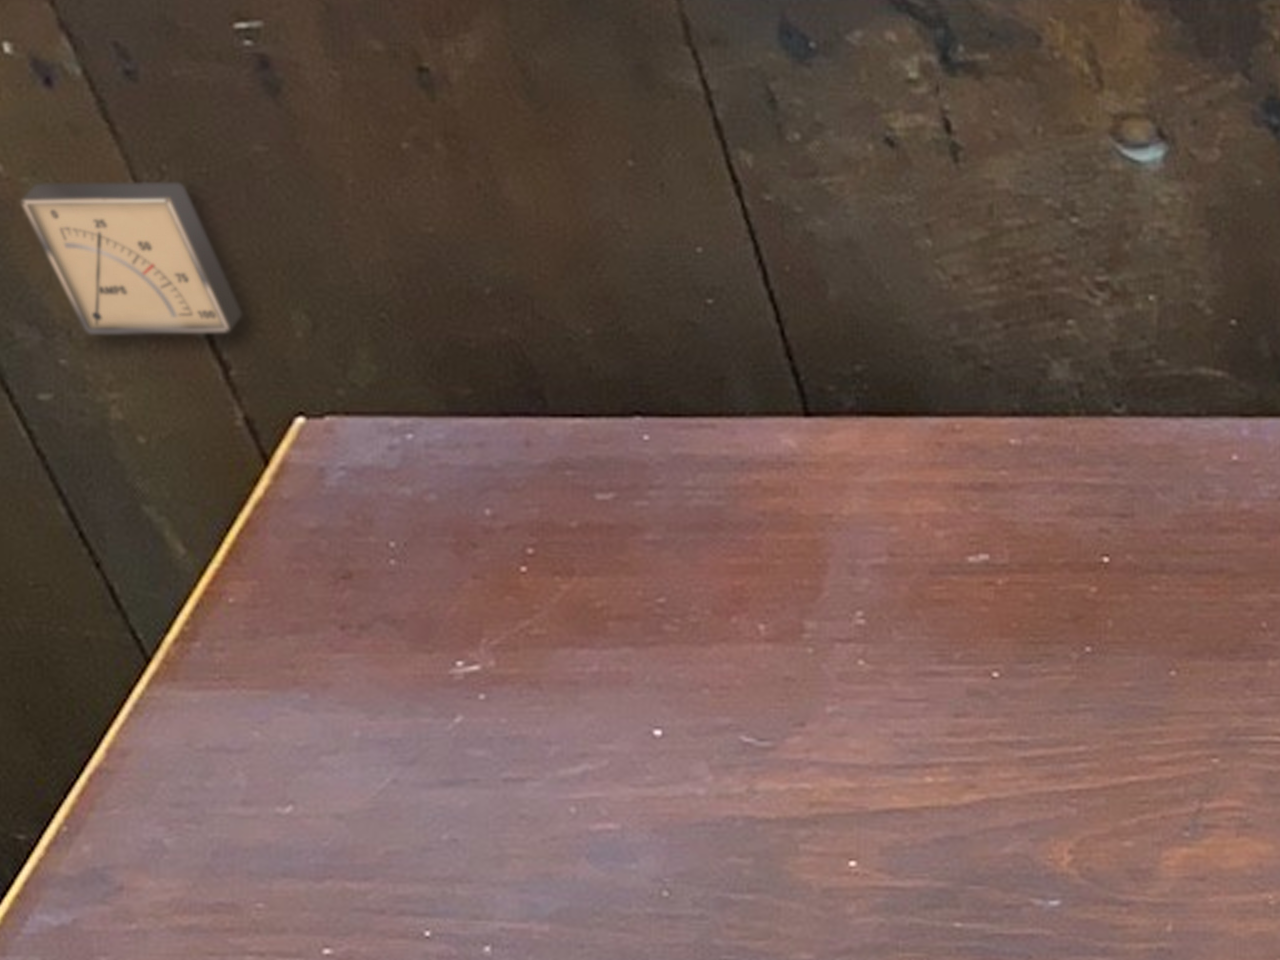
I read 25 A
